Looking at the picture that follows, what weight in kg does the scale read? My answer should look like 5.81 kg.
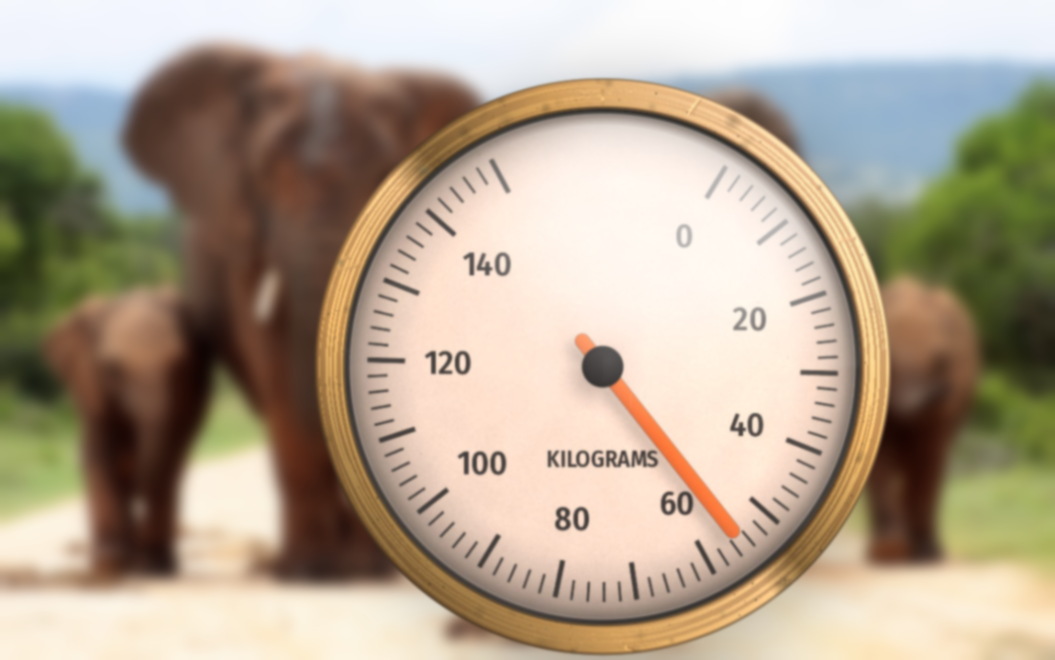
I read 55 kg
